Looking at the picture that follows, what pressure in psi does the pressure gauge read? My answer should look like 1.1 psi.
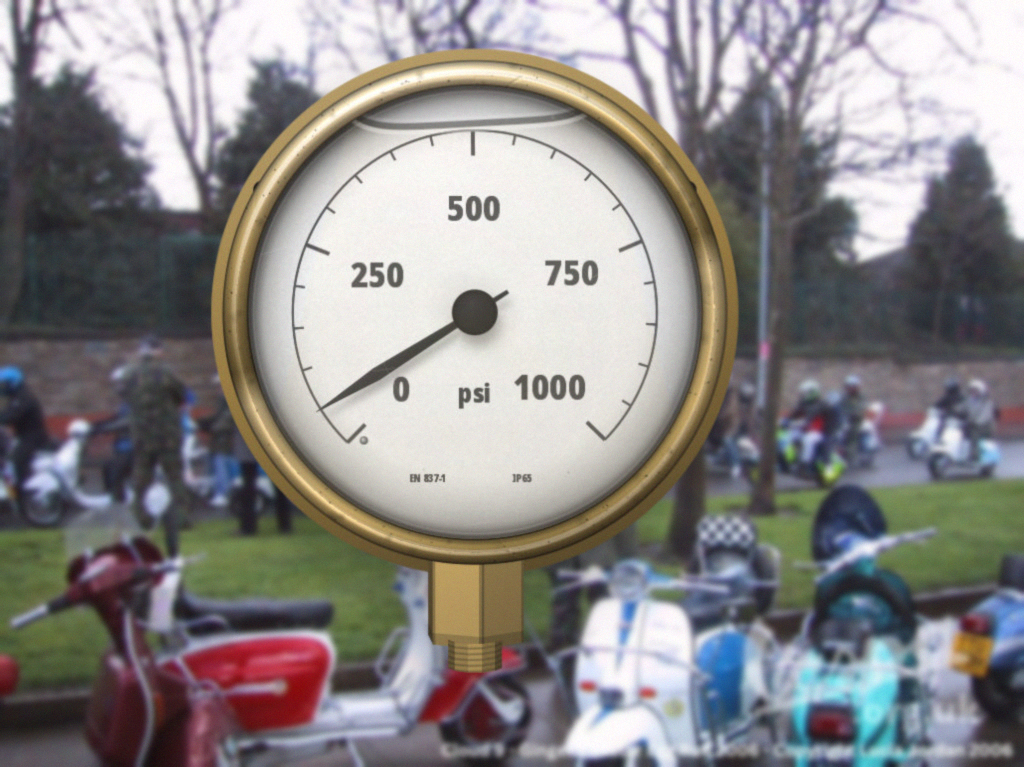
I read 50 psi
